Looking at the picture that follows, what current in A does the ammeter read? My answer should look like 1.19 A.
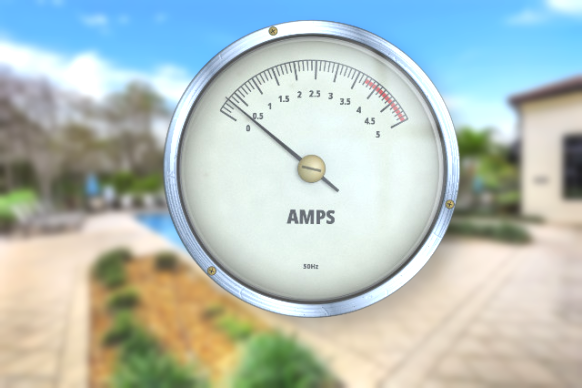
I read 0.3 A
